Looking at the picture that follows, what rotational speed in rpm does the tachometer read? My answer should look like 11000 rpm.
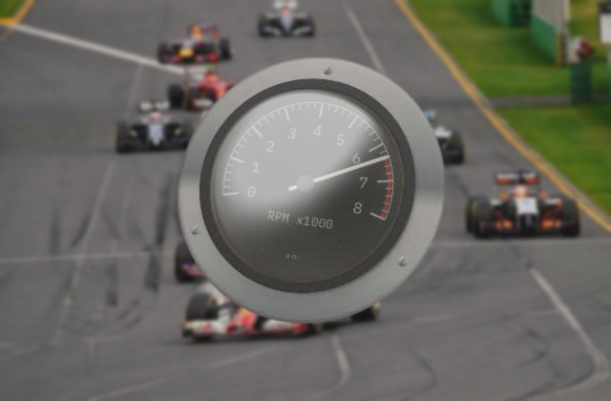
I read 6400 rpm
